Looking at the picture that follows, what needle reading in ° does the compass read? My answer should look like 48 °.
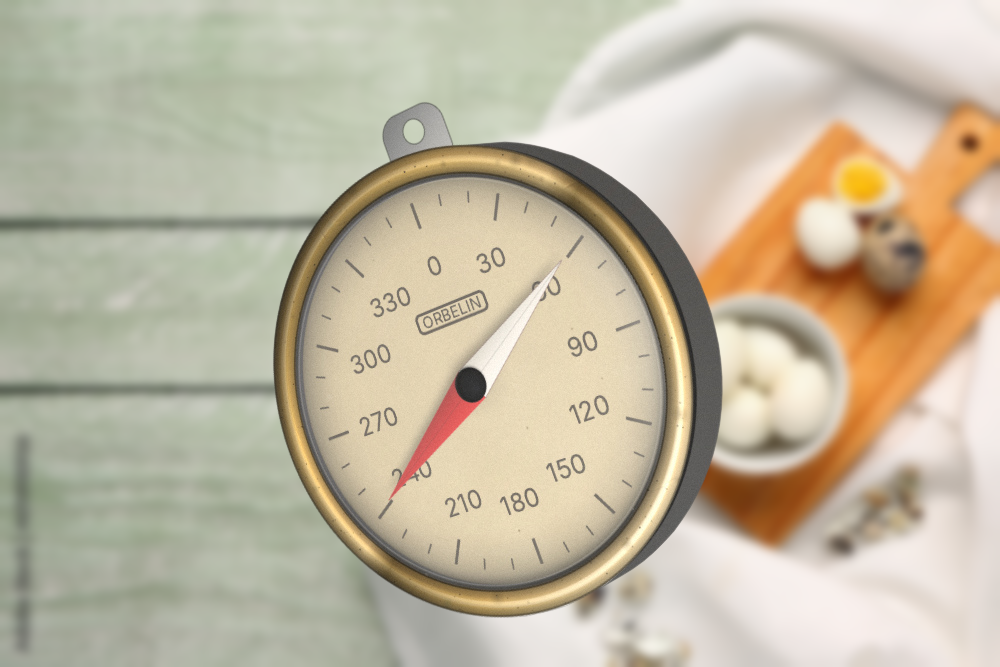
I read 240 °
